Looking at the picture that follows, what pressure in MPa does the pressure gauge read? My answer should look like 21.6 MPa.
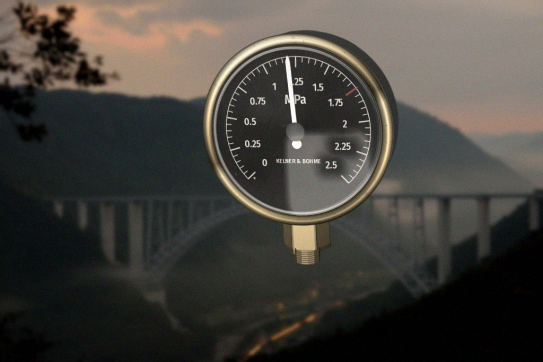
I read 1.2 MPa
